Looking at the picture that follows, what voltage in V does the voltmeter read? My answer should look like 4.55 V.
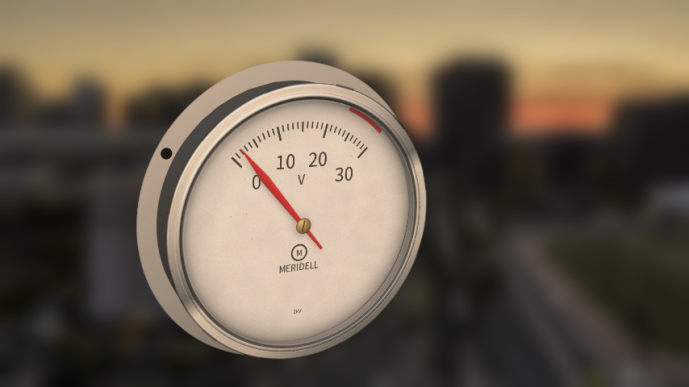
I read 2 V
